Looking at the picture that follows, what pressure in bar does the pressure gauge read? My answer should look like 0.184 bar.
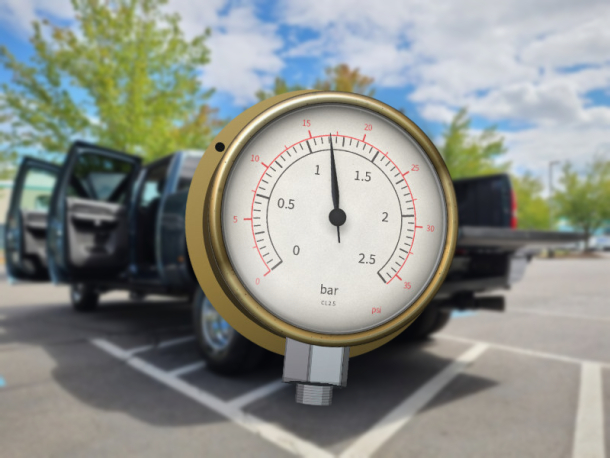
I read 1.15 bar
